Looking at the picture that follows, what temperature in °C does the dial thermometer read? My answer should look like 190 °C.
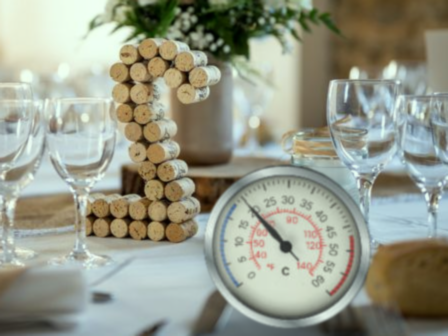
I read 20 °C
